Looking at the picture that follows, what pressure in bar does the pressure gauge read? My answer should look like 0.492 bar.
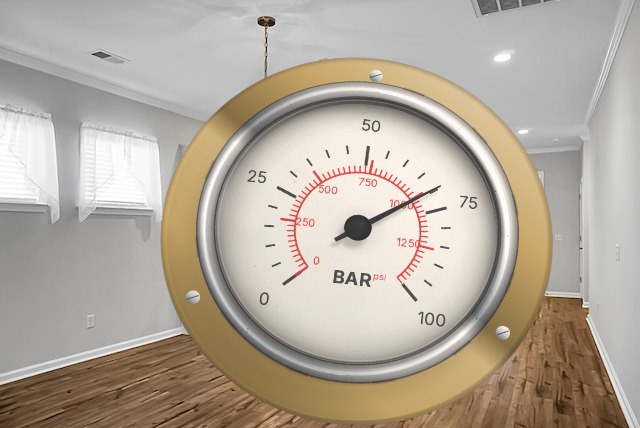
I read 70 bar
